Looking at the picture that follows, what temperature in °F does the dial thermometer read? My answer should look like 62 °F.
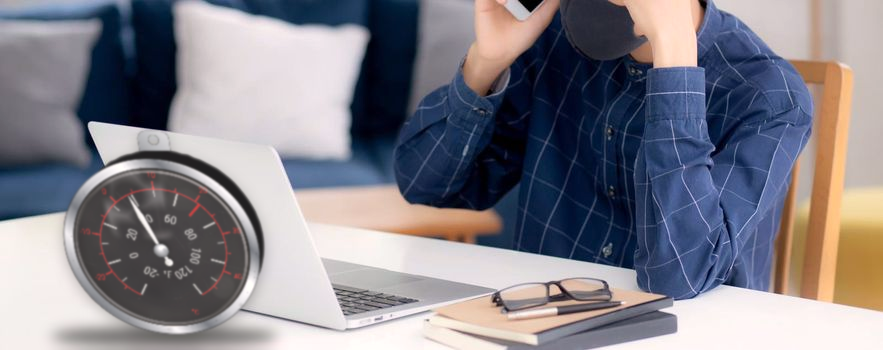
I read 40 °F
